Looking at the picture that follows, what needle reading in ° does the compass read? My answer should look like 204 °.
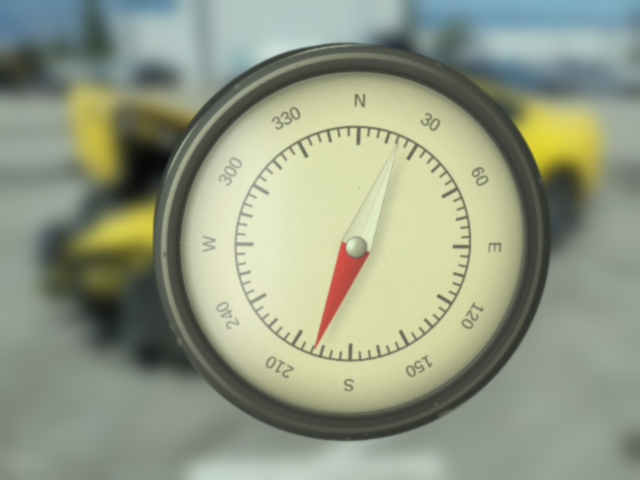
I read 200 °
